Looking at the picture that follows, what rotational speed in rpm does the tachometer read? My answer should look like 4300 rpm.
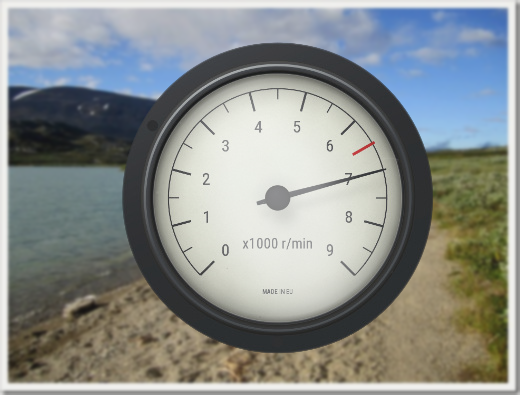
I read 7000 rpm
